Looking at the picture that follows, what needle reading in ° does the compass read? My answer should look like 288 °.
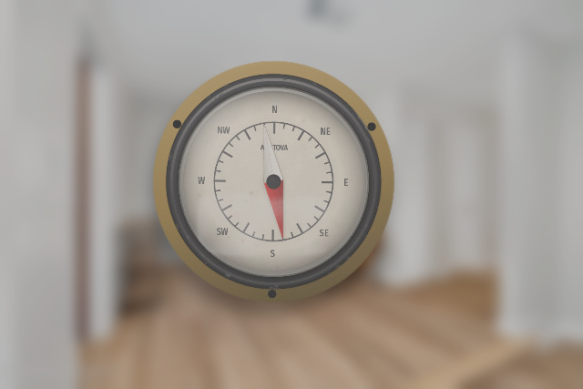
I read 170 °
